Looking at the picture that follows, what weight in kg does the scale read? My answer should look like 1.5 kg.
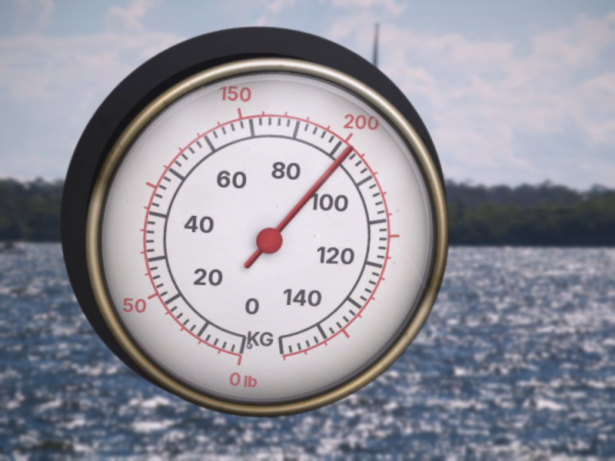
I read 92 kg
